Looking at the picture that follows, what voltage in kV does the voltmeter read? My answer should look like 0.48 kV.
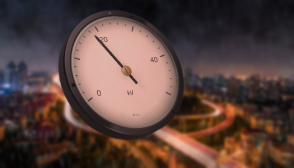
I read 18 kV
